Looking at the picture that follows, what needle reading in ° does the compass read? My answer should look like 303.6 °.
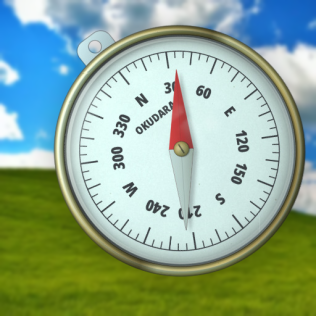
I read 35 °
